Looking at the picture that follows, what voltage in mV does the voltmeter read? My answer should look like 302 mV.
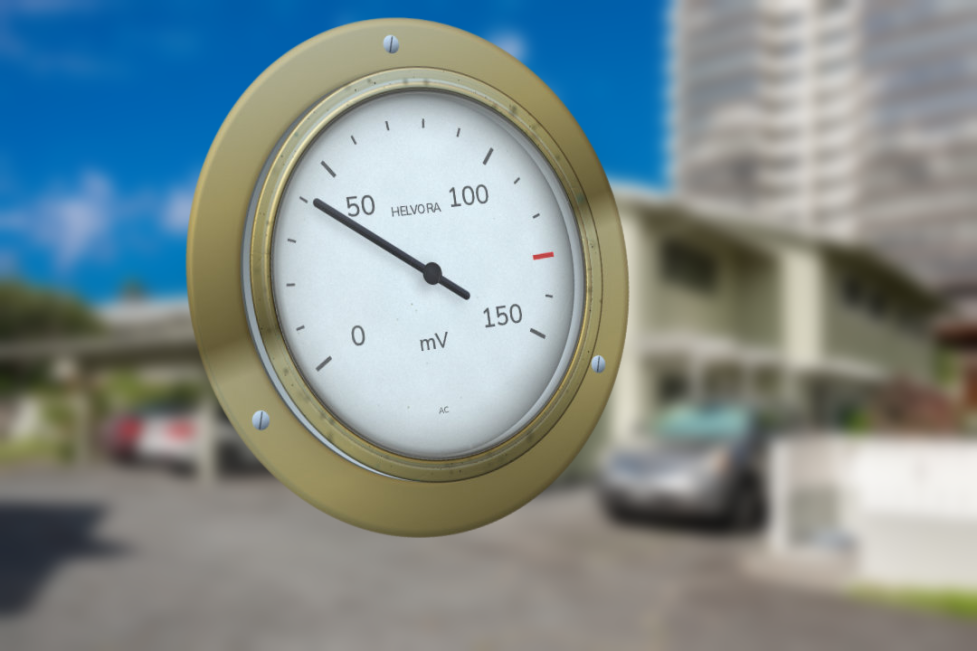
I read 40 mV
